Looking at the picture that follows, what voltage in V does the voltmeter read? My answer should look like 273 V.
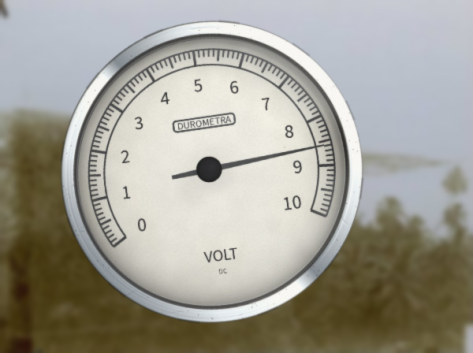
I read 8.6 V
